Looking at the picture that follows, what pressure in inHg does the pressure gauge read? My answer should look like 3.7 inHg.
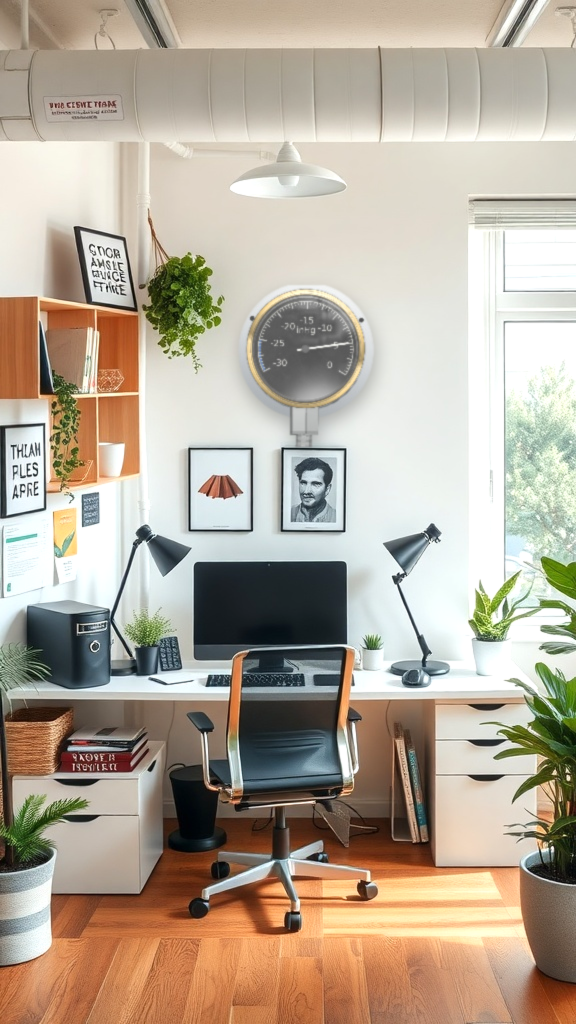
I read -5 inHg
